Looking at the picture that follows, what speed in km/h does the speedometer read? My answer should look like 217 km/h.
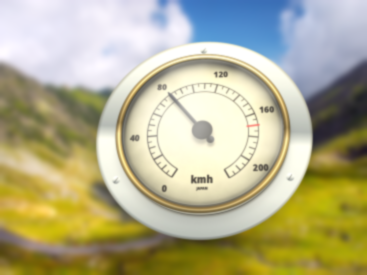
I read 80 km/h
